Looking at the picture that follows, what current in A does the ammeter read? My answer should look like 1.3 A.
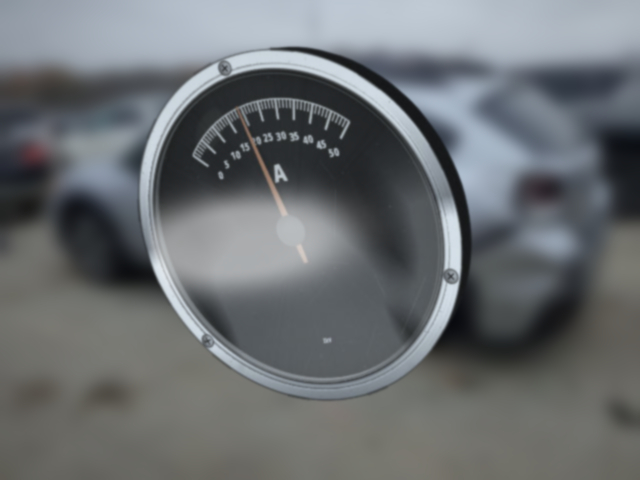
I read 20 A
